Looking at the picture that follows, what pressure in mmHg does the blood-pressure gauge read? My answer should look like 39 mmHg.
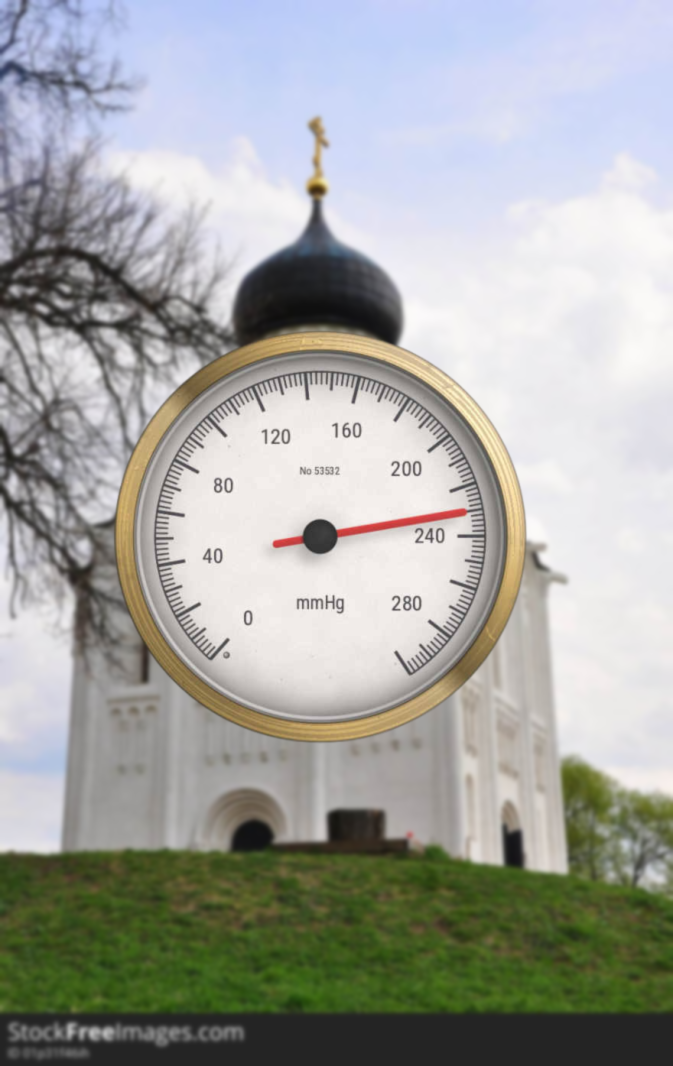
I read 230 mmHg
